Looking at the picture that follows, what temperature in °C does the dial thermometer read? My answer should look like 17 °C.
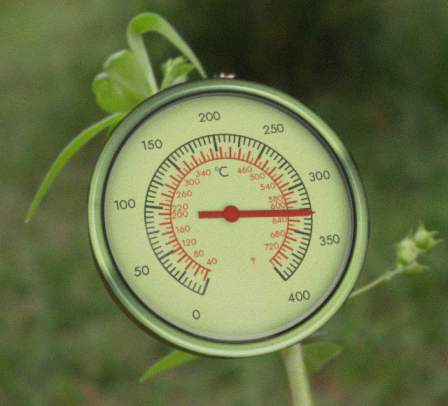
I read 330 °C
